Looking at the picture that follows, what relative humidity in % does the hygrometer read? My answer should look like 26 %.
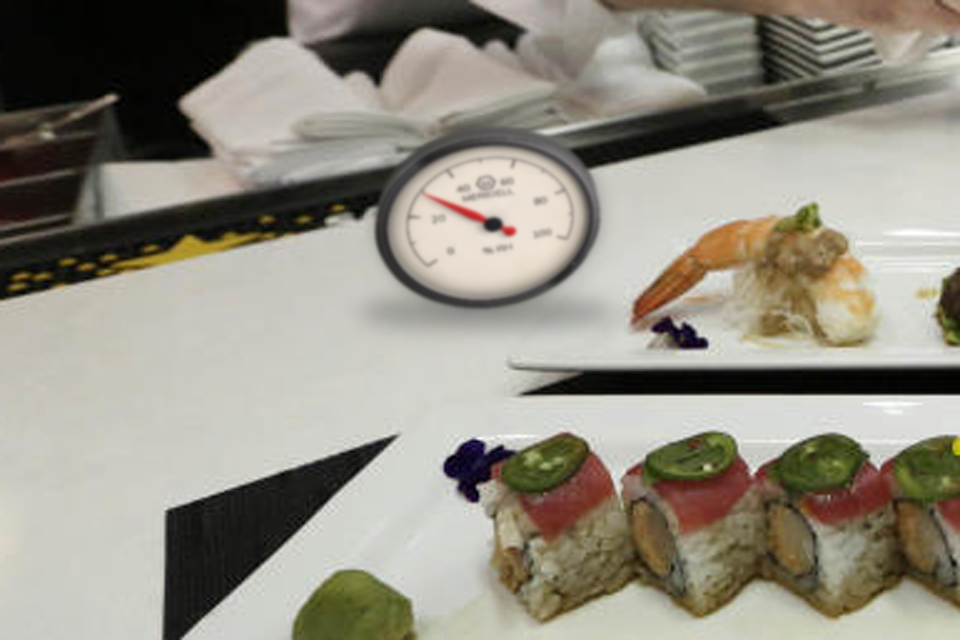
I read 30 %
